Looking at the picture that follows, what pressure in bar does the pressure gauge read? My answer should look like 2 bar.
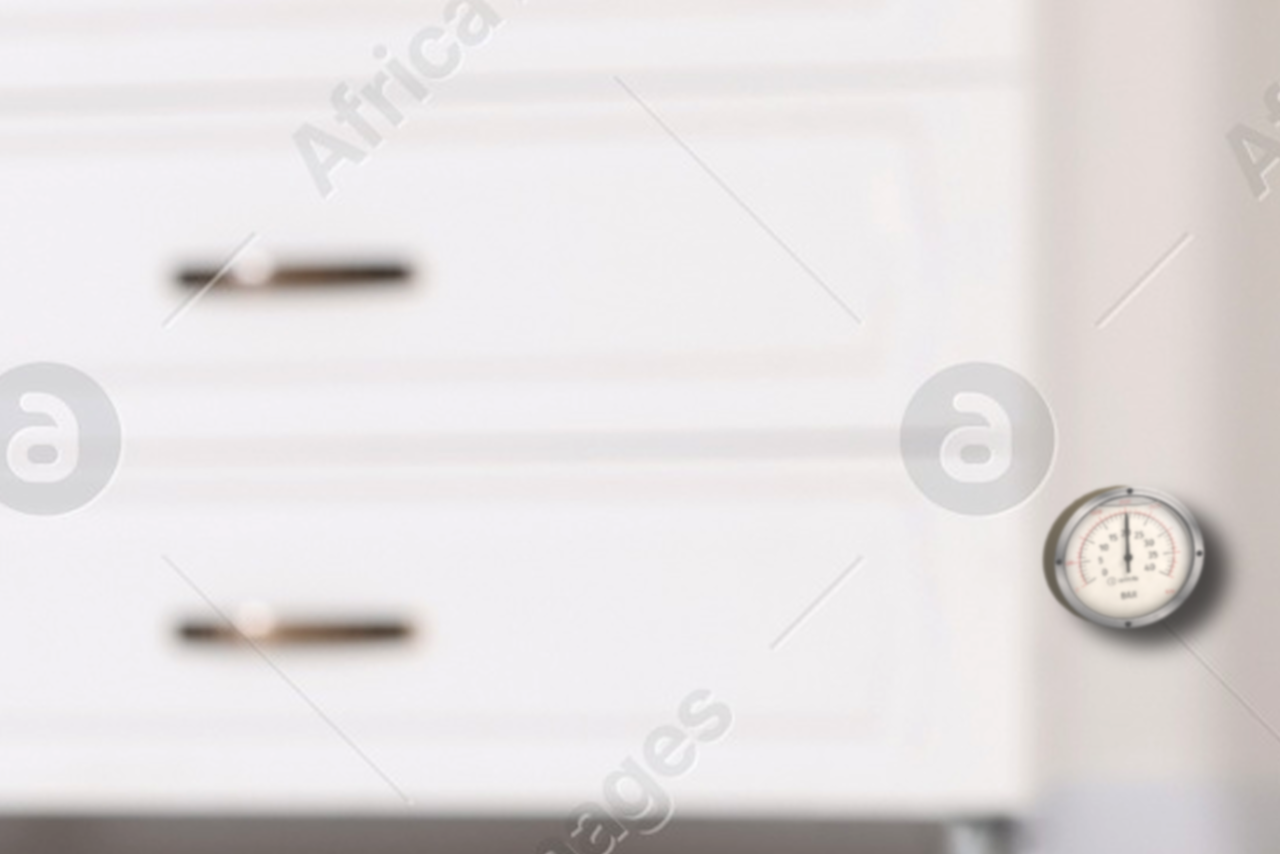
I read 20 bar
